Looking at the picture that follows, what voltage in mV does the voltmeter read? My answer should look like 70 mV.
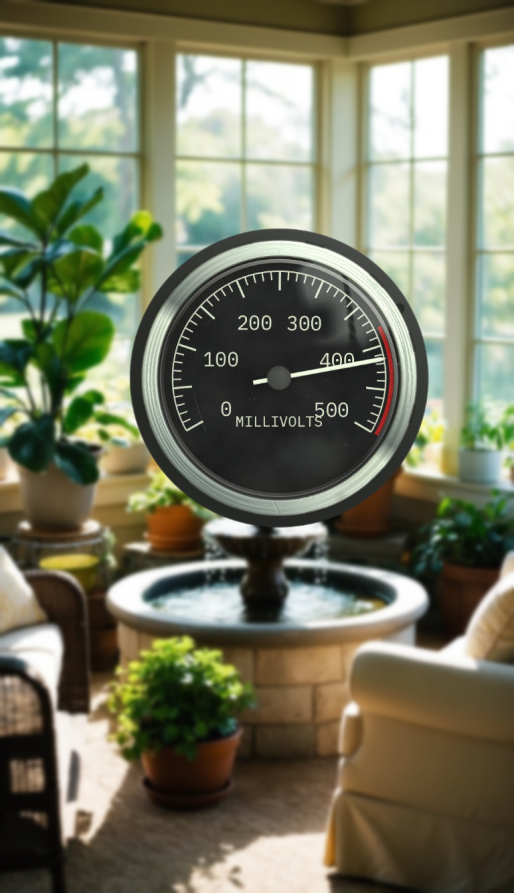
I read 415 mV
